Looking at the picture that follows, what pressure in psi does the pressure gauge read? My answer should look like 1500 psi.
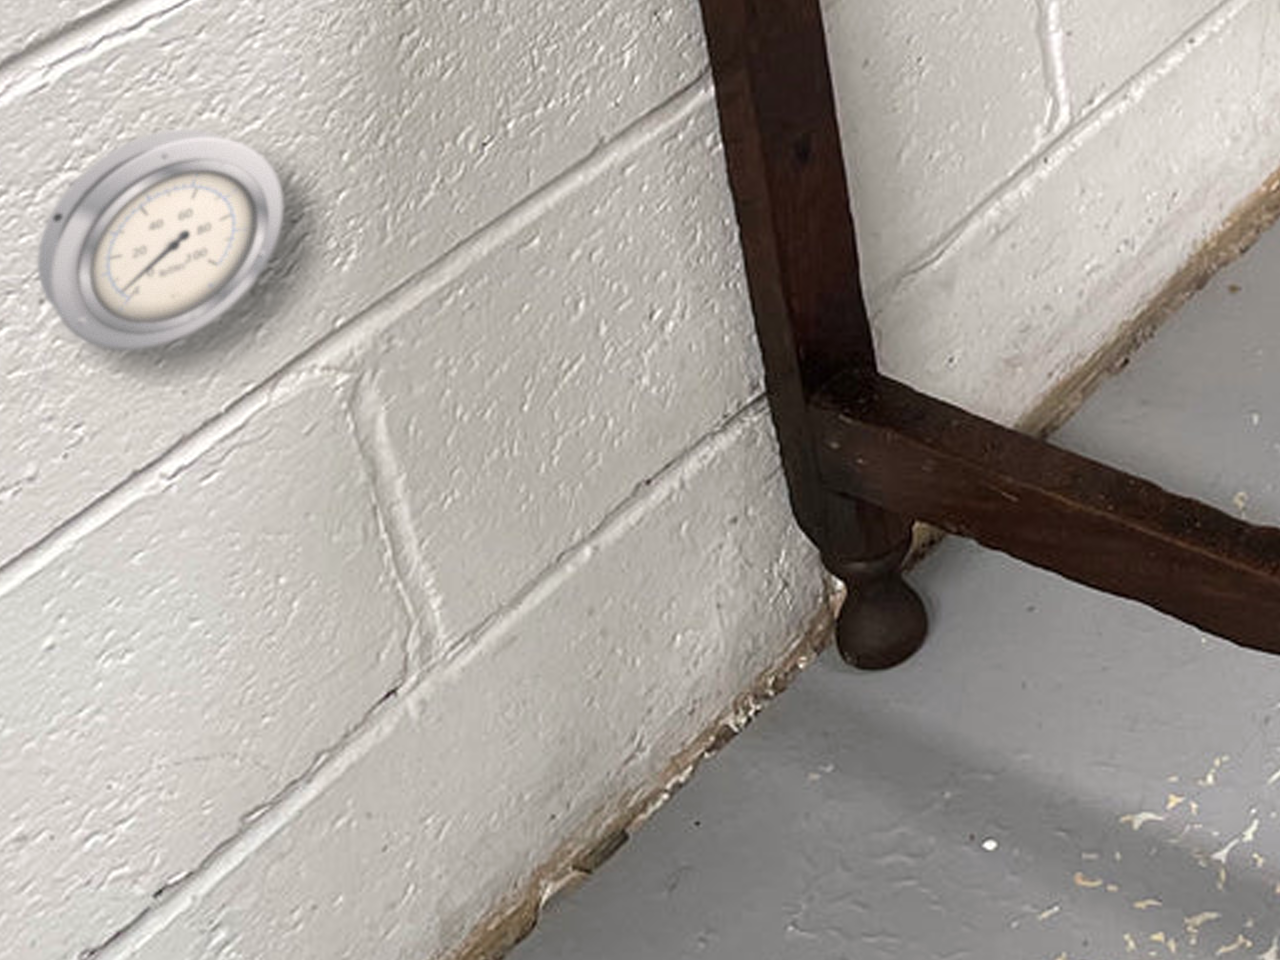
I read 5 psi
